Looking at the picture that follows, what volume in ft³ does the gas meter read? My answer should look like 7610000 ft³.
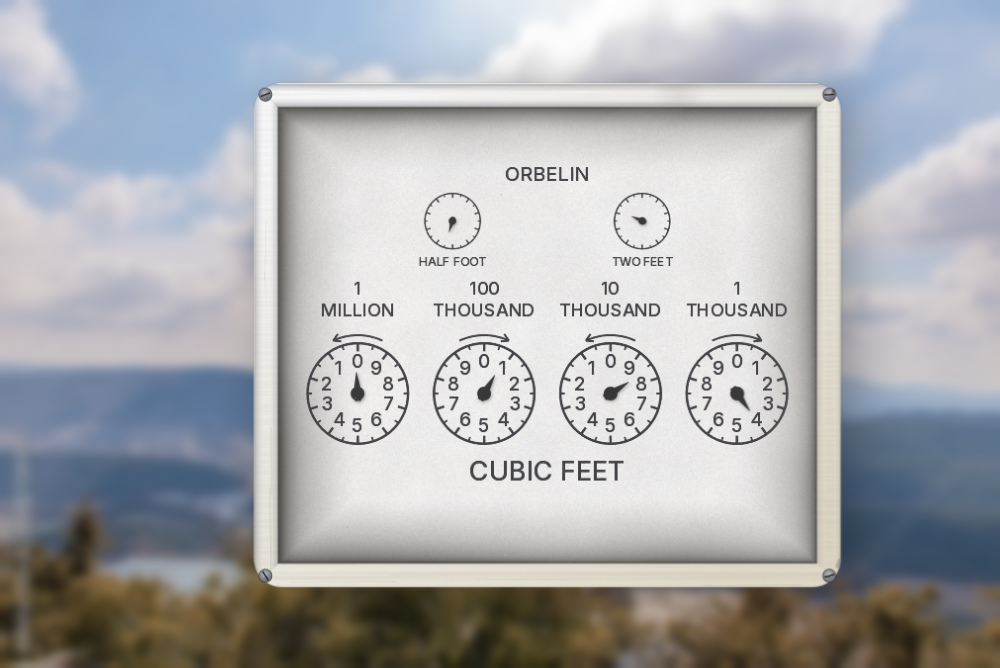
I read 8400 ft³
